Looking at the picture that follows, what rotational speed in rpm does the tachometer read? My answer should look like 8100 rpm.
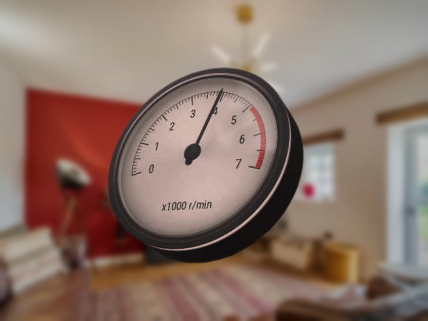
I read 4000 rpm
